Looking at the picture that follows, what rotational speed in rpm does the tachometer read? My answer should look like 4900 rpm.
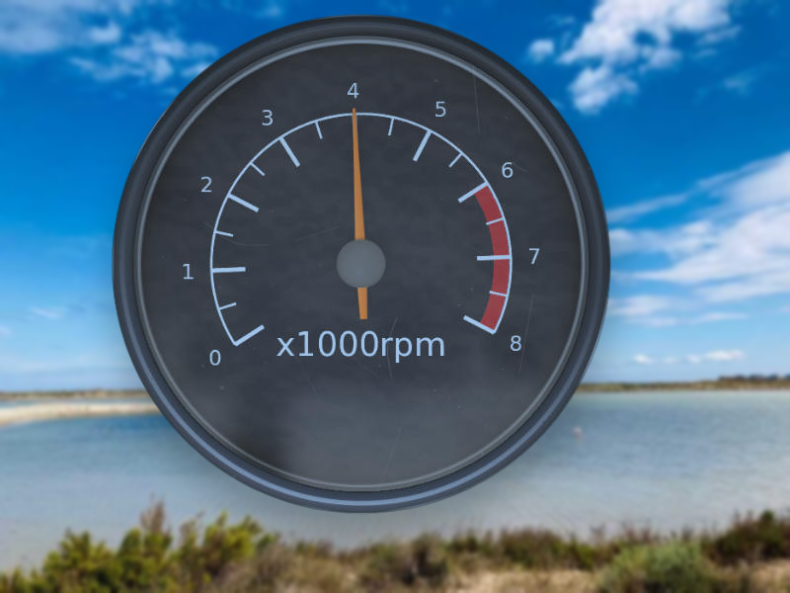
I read 4000 rpm
